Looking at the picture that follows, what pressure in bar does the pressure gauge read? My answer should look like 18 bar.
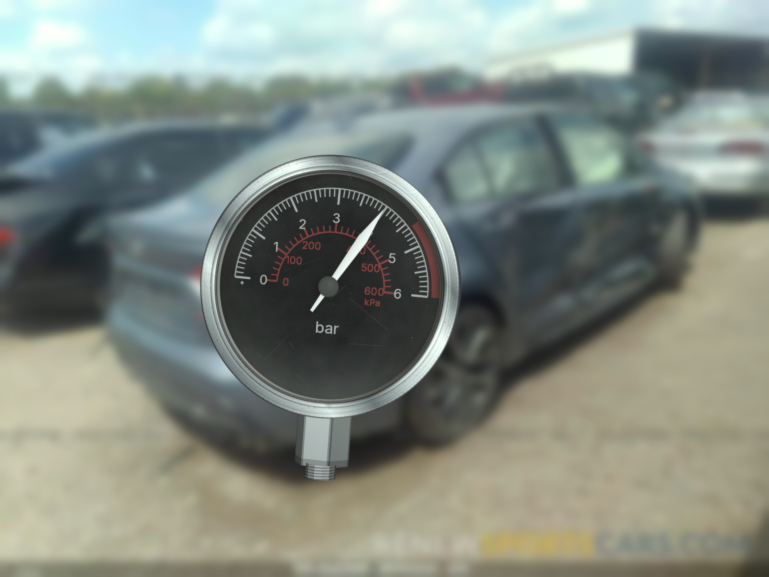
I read 4 bar
